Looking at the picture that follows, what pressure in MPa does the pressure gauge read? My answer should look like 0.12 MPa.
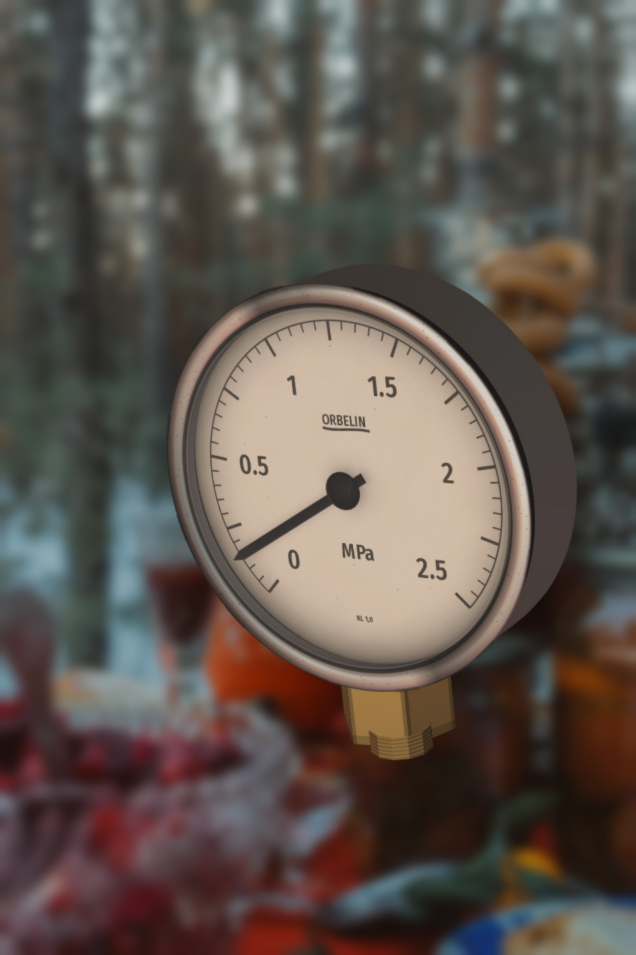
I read 0.15 MPa
